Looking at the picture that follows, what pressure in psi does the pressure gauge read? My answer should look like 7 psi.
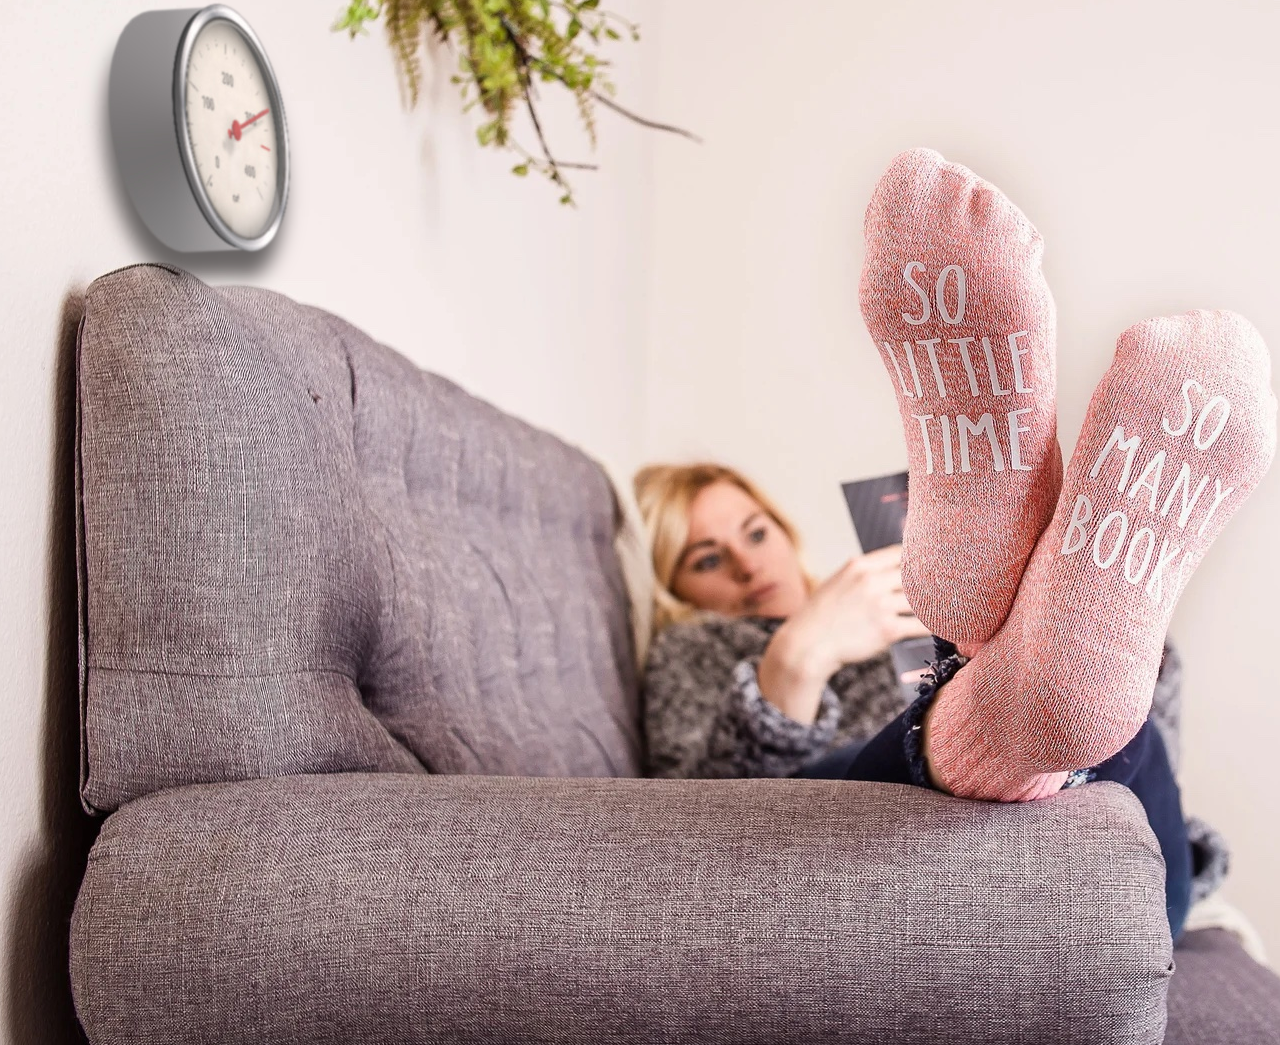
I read 300 psi
